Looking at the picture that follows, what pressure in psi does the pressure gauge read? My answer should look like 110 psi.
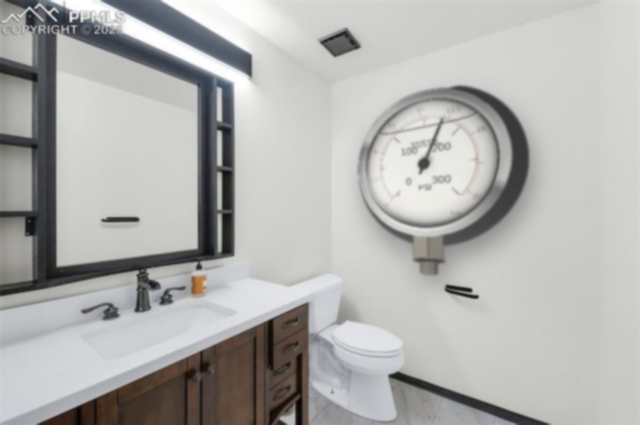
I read 175 psi
